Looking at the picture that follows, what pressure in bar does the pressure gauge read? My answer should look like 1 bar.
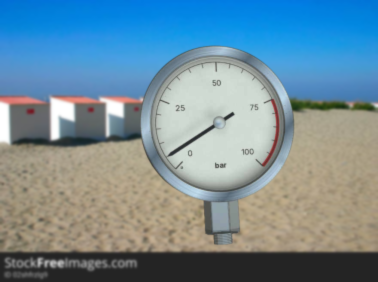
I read 5 bar
